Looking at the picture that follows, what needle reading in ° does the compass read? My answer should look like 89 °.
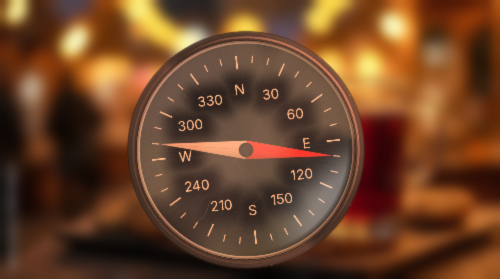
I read 100 °
